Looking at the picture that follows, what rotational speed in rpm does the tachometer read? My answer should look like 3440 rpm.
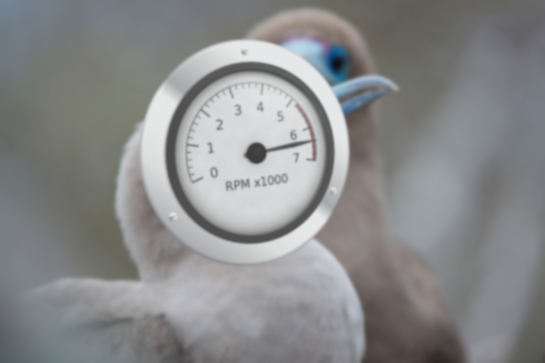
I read 6400 rpm
